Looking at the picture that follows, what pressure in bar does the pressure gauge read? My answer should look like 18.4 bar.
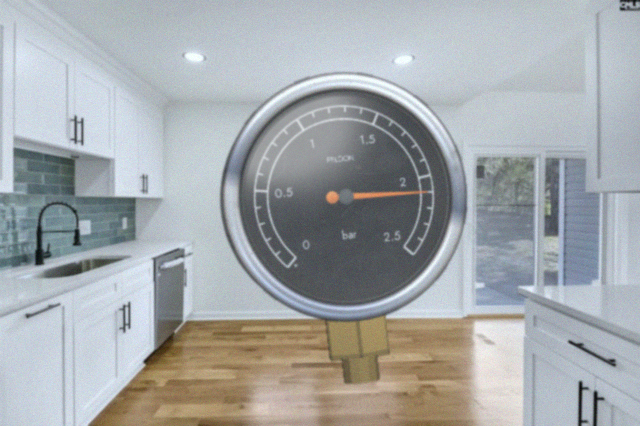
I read 2.1 bar
